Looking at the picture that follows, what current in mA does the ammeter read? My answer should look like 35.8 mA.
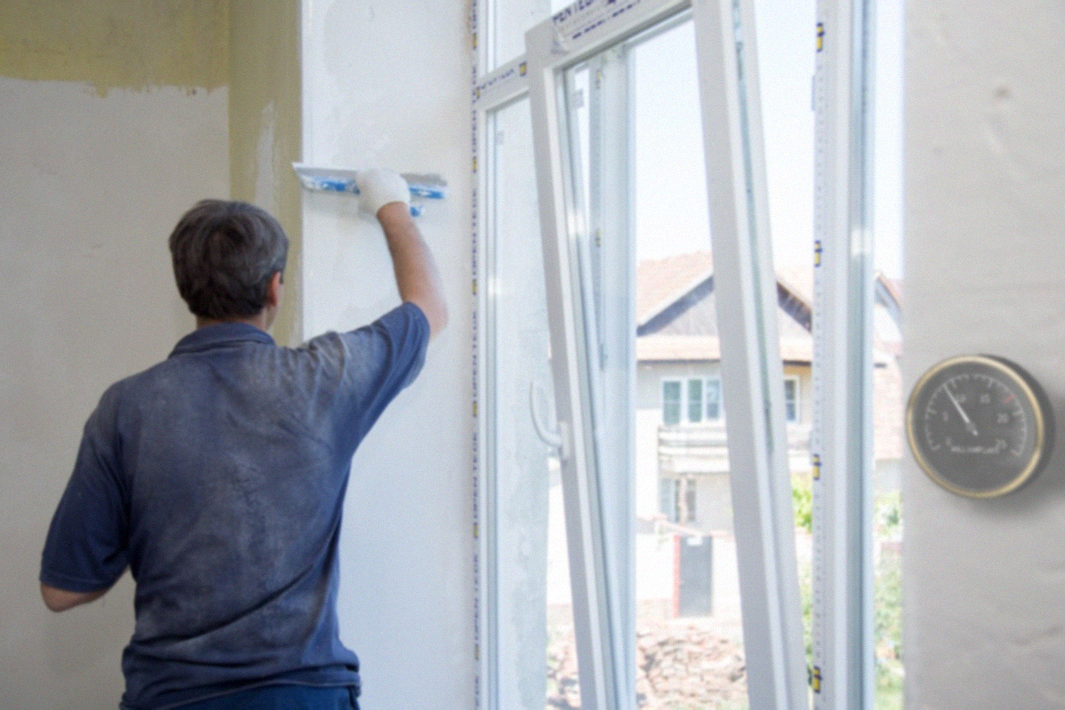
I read 9 mA
